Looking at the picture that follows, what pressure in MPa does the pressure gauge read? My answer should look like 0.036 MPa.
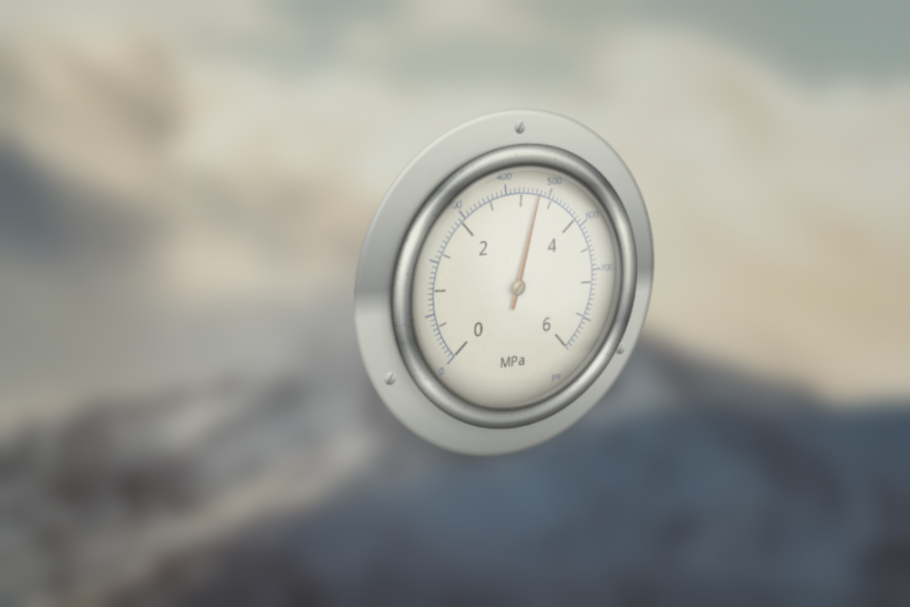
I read 3.25 MPa
